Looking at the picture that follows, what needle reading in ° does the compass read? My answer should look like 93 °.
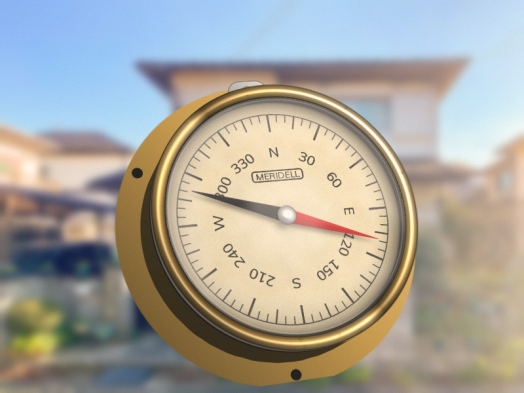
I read 110 °
